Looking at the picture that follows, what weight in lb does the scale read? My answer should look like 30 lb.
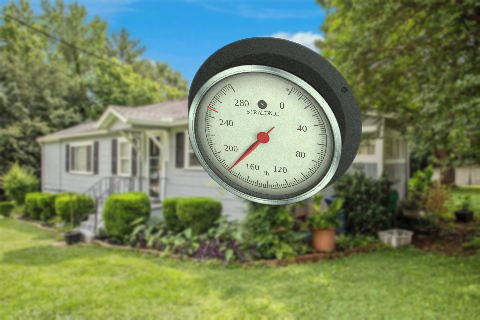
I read 180 lb
